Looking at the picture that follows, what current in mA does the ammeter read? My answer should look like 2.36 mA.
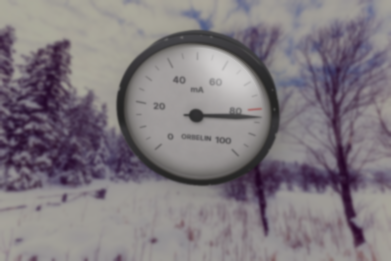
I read 82.5 mA
